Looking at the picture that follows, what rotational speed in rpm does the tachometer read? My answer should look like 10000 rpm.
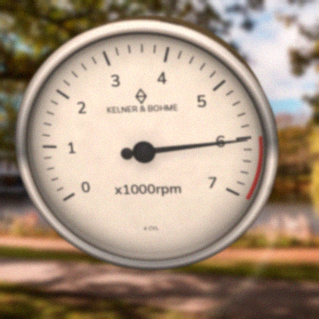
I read 6000 rpm
